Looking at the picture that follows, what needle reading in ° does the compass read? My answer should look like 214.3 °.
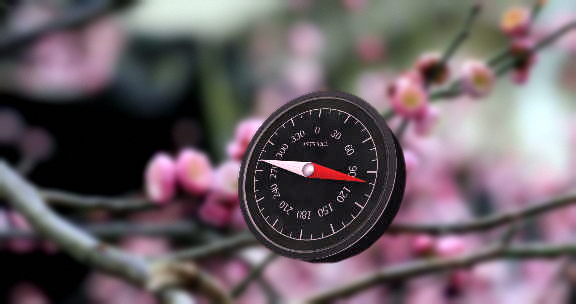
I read 100 °
